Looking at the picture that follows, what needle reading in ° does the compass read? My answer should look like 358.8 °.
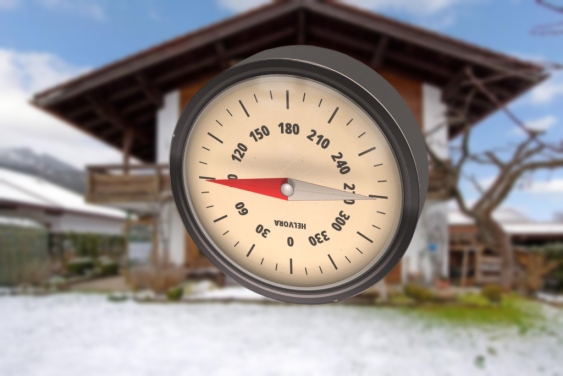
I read 90 °
